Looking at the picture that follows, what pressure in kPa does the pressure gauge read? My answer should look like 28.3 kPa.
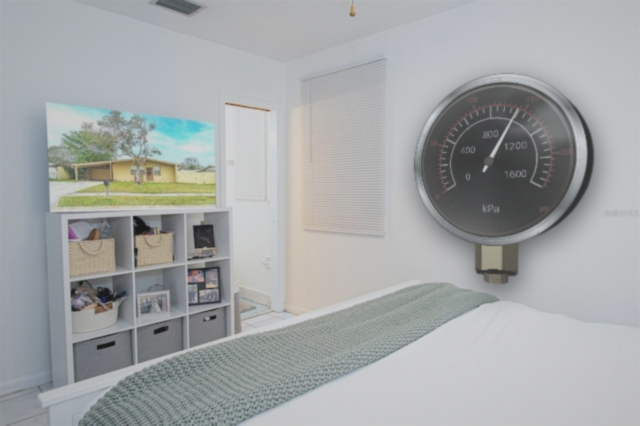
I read 1000 kPa
